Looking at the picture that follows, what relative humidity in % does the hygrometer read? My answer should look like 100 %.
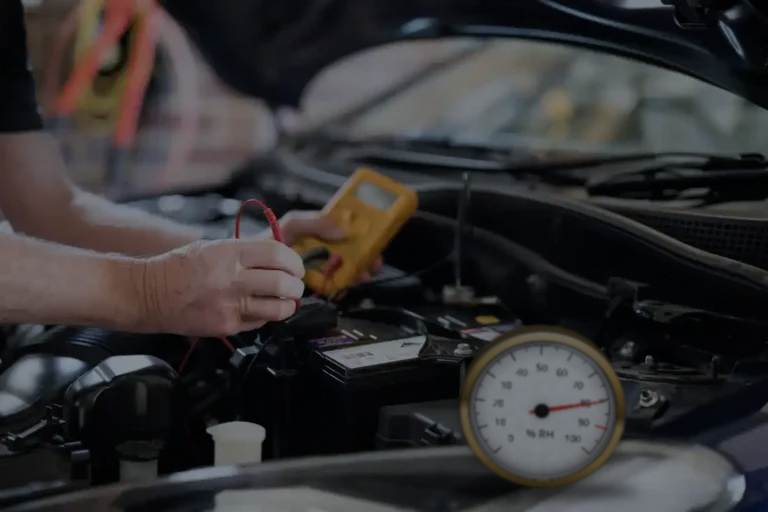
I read 80 %
